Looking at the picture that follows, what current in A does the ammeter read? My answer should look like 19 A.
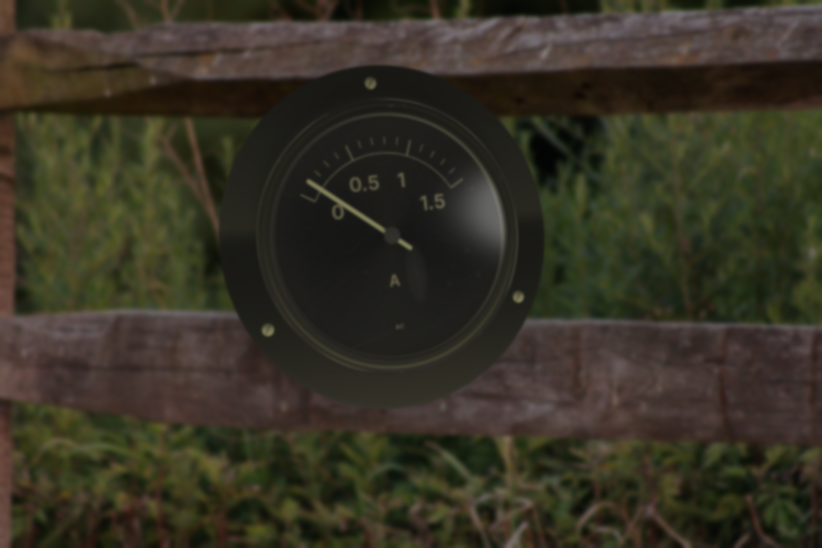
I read 0.1 A
